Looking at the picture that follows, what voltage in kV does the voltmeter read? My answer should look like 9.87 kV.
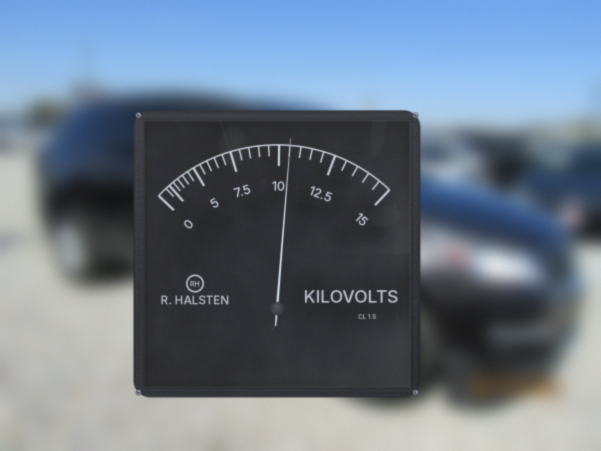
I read 10.5 kV
